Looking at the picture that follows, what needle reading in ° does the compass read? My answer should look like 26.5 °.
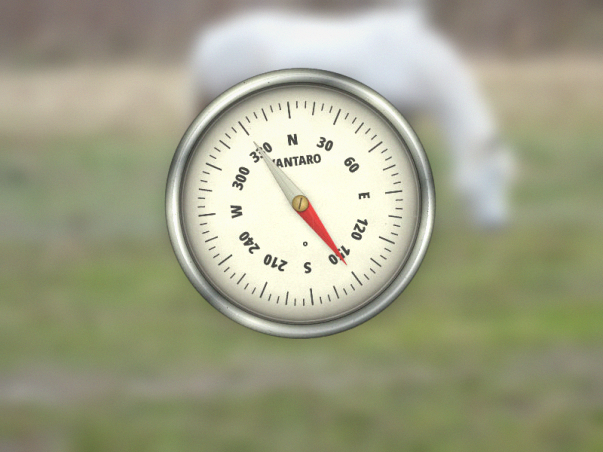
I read 150 °
